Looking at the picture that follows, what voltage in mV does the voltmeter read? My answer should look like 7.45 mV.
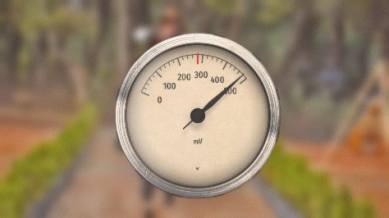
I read 480 mV
